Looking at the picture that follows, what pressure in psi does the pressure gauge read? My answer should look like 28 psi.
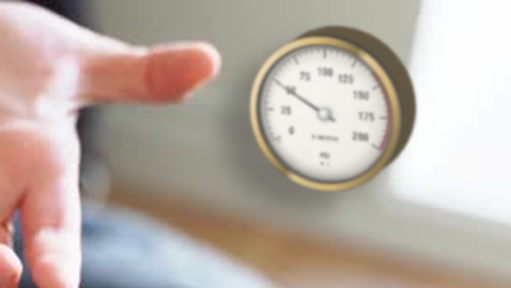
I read 50 psi
